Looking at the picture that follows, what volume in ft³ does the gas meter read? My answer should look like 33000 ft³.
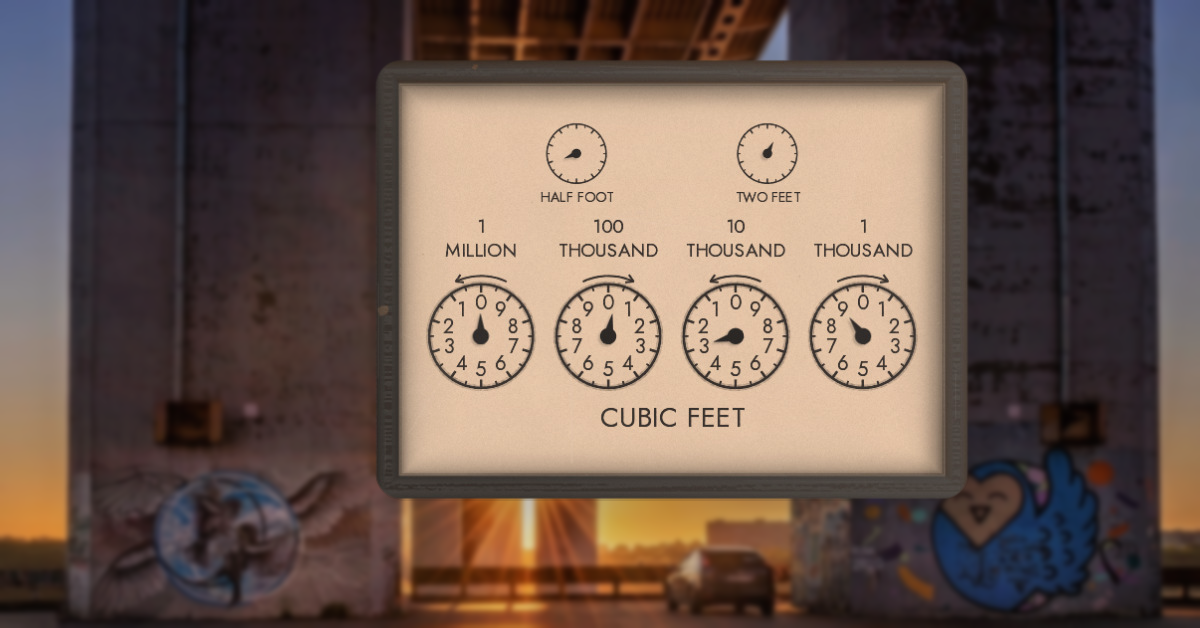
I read 2900 ft³
